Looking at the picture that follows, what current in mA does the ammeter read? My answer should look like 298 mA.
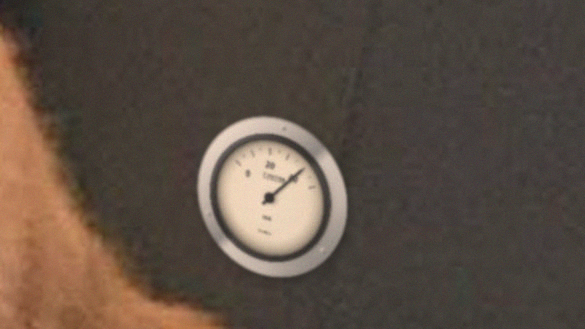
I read 40 mA
